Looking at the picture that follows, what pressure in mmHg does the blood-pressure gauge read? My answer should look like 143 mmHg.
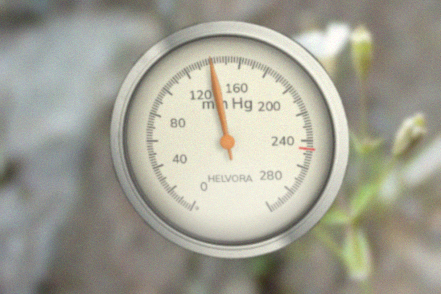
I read 140 mmHg
